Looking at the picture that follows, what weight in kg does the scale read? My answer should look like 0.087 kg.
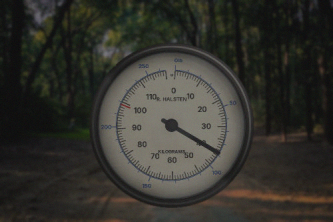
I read 40 kg
